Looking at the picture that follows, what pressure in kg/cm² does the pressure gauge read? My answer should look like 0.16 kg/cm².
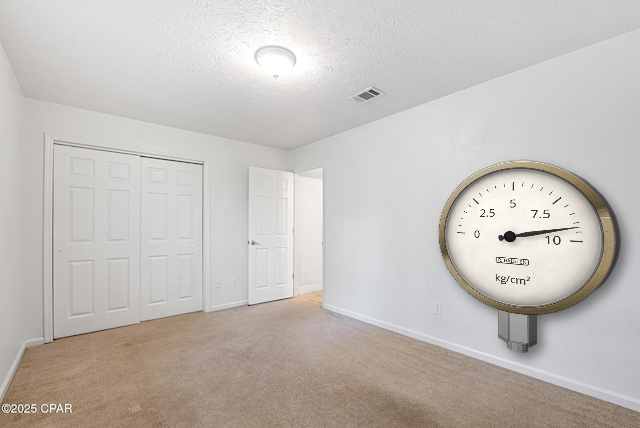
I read 9.25 kg/cm²
